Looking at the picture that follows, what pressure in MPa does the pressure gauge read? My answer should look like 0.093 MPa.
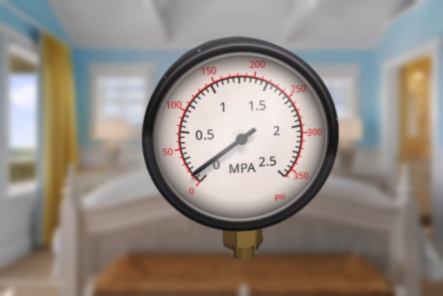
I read 0.1 MPa
